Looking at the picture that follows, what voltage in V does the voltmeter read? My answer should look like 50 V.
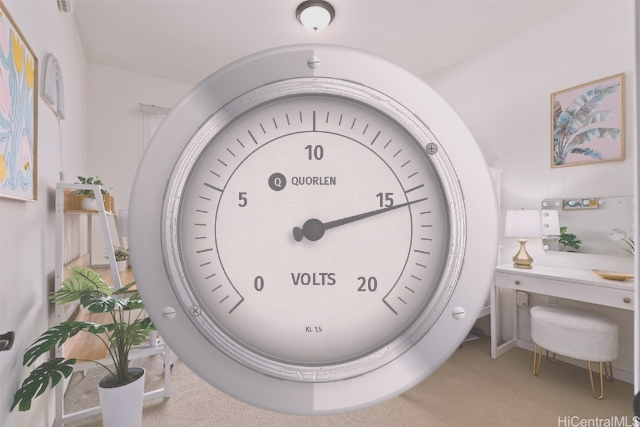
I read 15.5 V
